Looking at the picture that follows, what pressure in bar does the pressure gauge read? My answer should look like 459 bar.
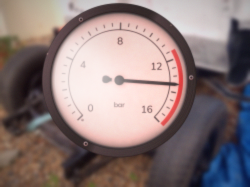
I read 13.5 bar
